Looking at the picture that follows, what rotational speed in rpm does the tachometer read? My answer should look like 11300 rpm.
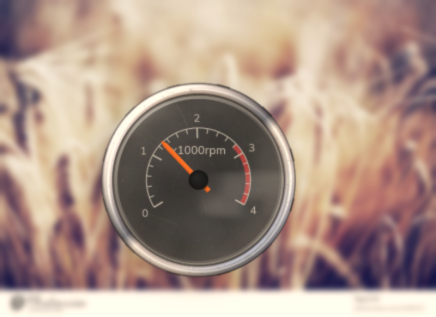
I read 1300 rpm
